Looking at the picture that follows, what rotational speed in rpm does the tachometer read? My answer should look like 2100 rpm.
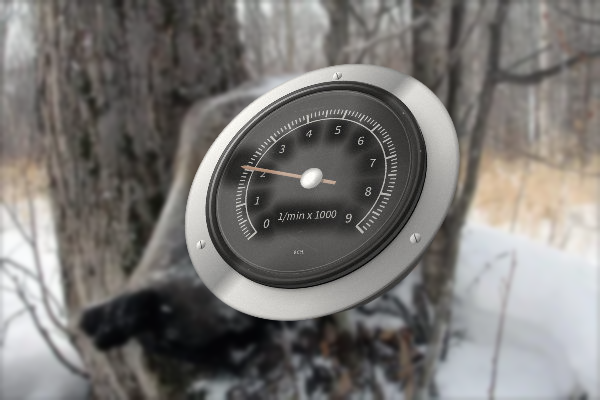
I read 2000 rpm
